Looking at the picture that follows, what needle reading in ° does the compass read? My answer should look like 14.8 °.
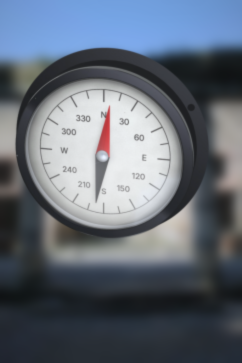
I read 7.5 °
